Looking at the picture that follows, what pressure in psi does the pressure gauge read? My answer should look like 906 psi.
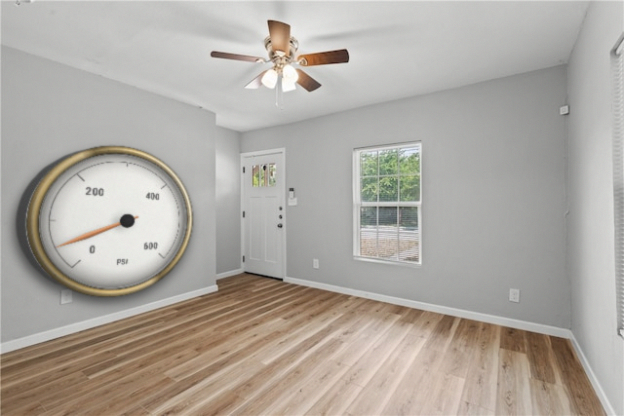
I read 50 psi
